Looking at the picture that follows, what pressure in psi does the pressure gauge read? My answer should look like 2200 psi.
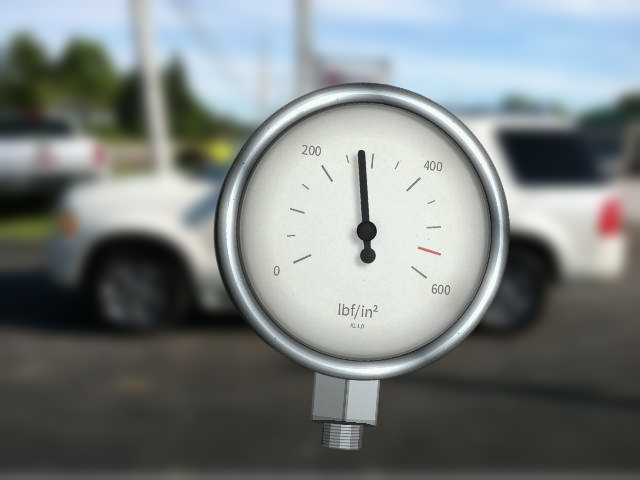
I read 275 psi
